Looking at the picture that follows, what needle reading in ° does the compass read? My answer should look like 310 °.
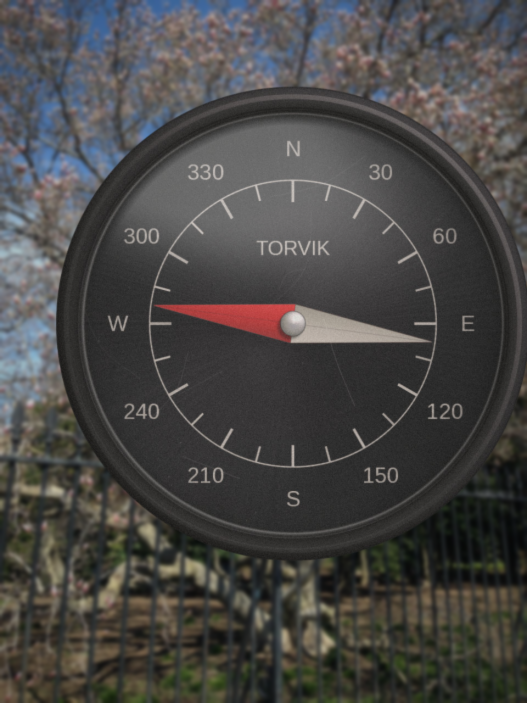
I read 277.5 °
